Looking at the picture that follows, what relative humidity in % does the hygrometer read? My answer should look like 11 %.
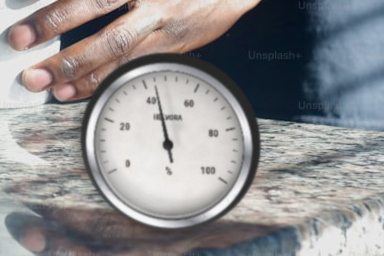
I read 44 %
